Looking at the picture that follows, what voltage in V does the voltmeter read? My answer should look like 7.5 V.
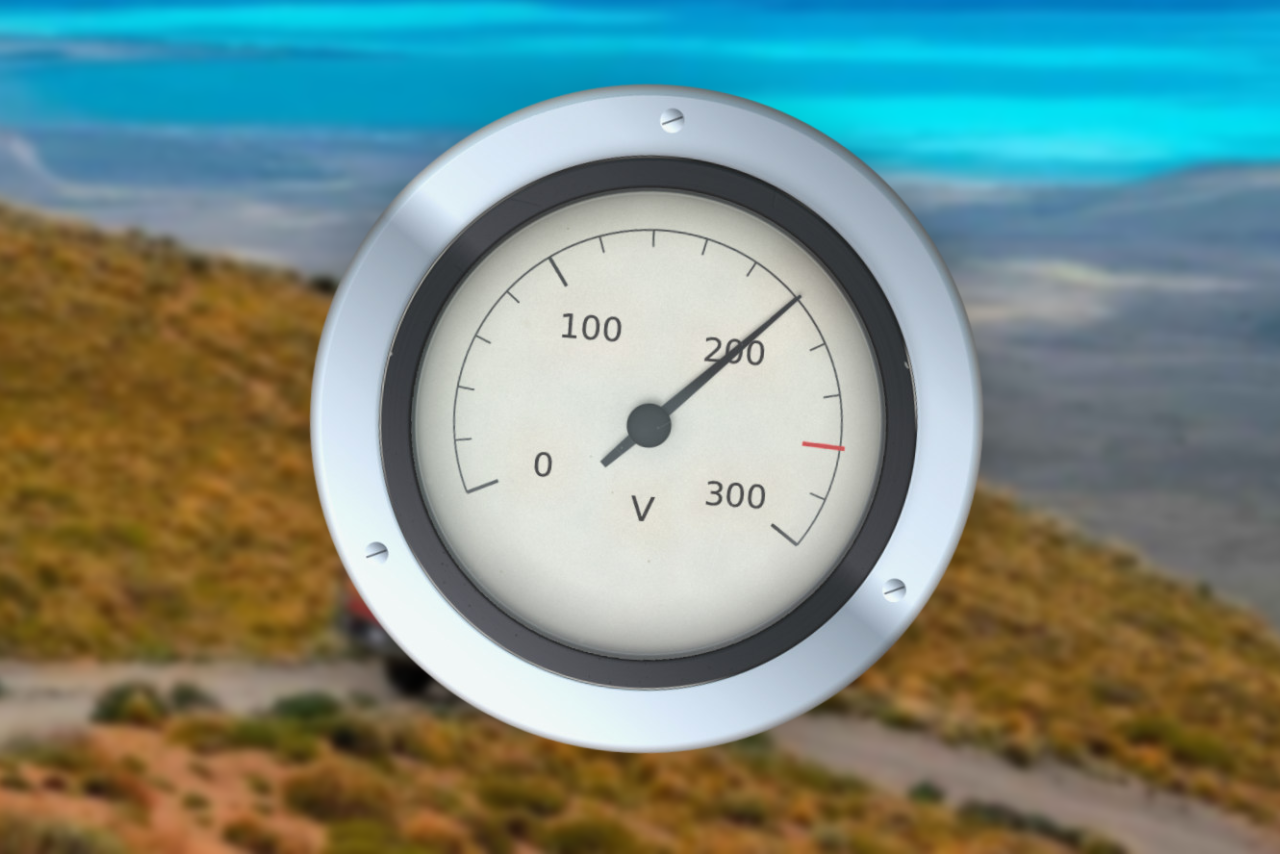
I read 200 V
